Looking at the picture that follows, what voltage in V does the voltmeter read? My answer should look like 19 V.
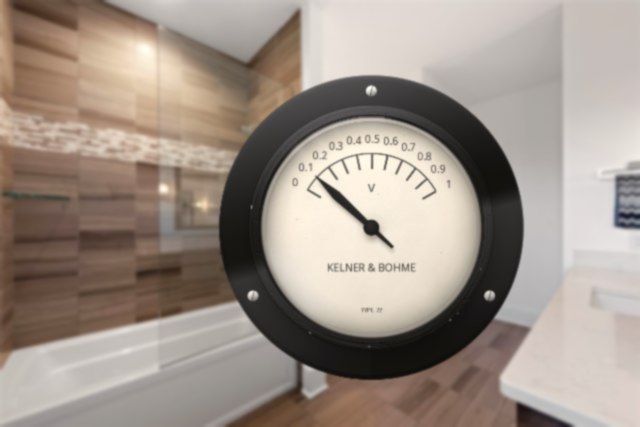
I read 0.1 V
